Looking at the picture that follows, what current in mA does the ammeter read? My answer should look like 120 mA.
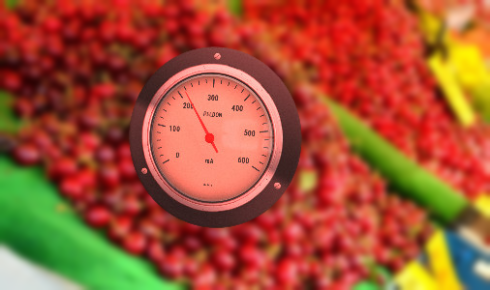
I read 220 mA
